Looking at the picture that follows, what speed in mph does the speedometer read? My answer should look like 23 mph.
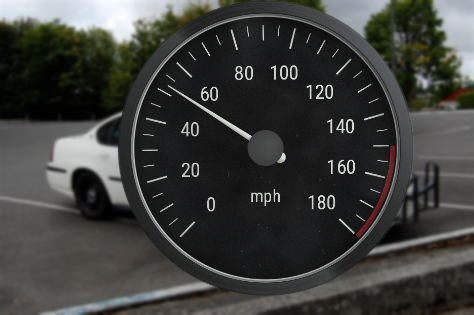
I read 52.5 mph
